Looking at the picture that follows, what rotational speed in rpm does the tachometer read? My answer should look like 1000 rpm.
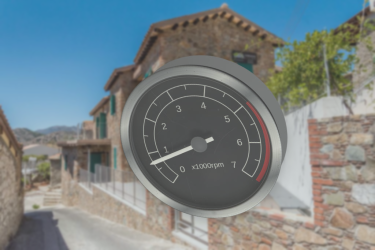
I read 750 rpm
